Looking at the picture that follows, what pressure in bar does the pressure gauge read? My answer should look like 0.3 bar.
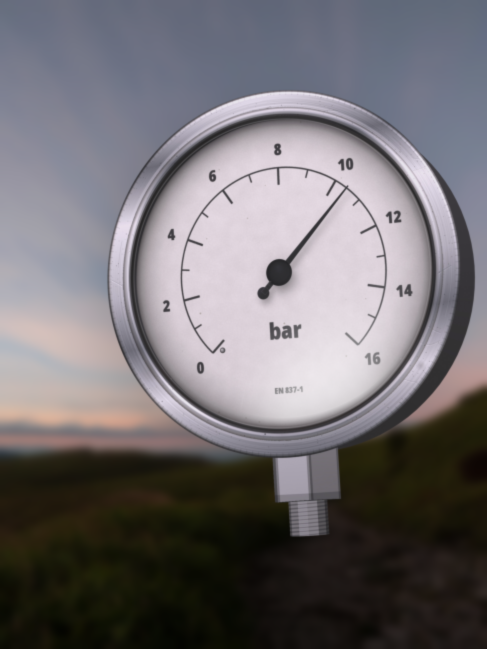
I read 10.5 bar
